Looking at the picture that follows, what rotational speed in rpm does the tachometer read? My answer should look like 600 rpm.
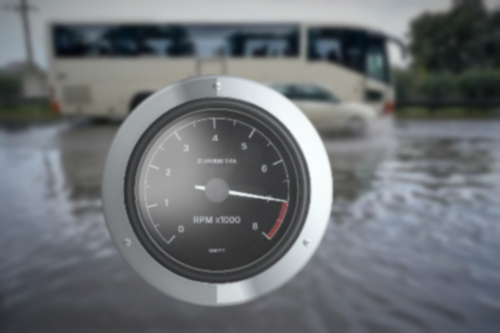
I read 7000 rpm
